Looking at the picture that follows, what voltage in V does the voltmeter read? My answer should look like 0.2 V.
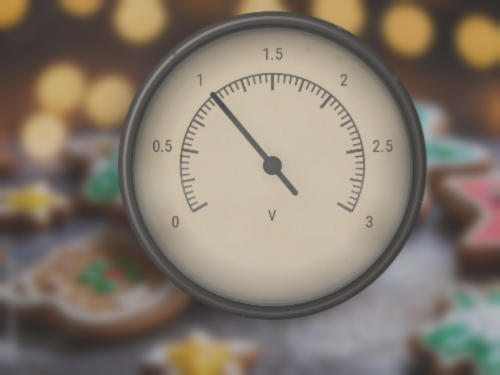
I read 1 V
